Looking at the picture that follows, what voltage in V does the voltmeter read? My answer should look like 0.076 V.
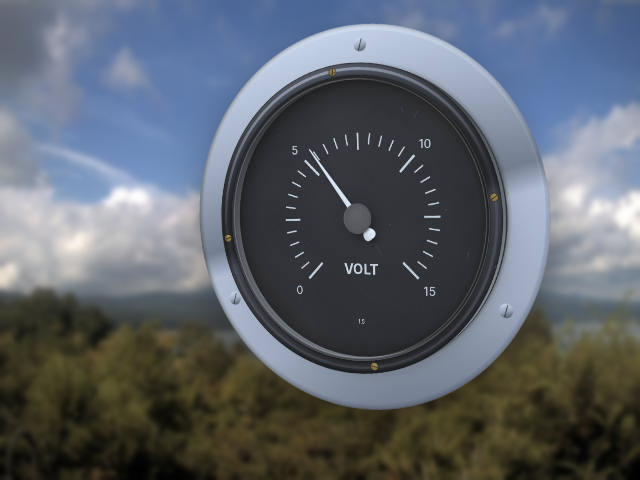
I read 5.5 V
